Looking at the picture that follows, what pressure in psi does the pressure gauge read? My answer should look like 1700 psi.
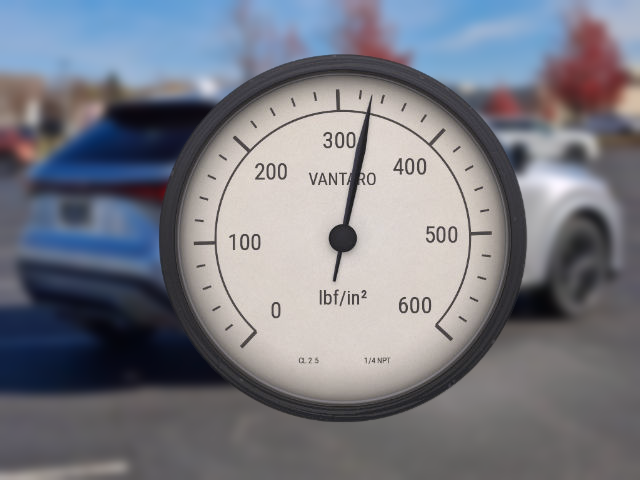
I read 330 psi
